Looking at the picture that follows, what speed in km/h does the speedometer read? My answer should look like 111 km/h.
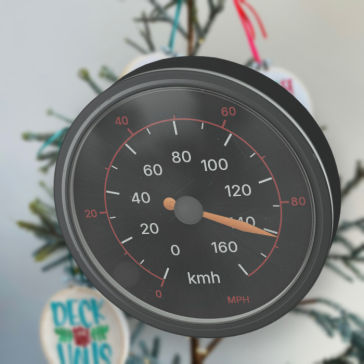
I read 140 km/h
